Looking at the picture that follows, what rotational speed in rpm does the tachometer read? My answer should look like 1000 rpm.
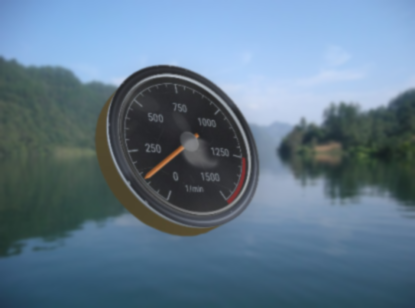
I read 125 rpm
